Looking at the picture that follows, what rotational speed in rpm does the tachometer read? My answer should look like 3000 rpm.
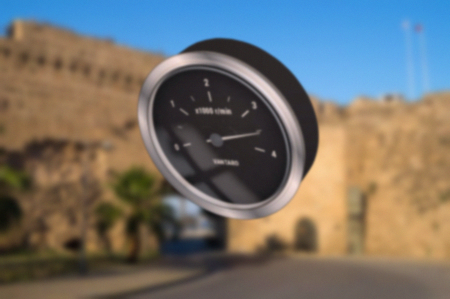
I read 3500 rpm
